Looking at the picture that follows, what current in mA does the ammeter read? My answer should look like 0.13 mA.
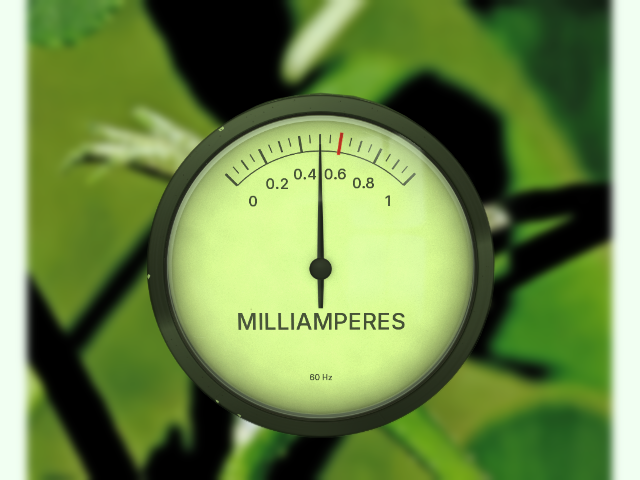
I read 0.5 mA
